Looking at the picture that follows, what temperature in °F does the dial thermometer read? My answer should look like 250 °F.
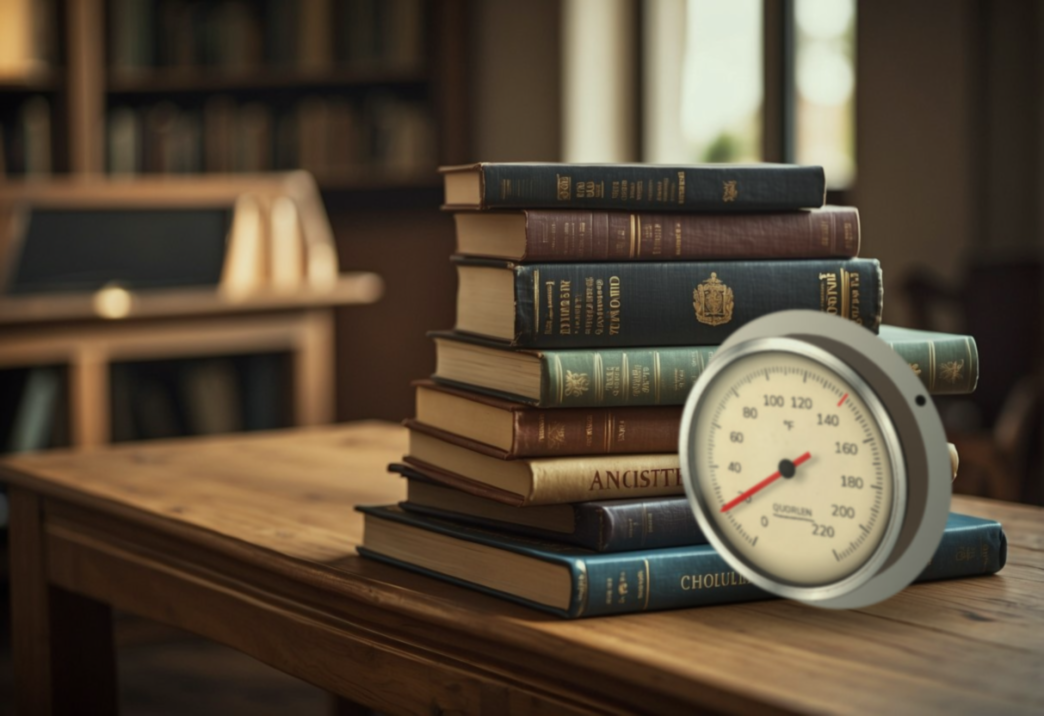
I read 20 °F
